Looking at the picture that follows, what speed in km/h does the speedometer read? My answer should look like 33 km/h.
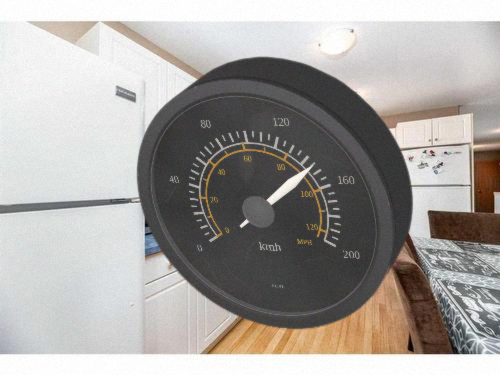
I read 145 km/h
